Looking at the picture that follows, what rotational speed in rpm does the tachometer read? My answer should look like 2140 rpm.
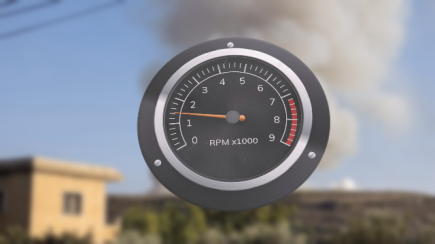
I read 1400 rpm
